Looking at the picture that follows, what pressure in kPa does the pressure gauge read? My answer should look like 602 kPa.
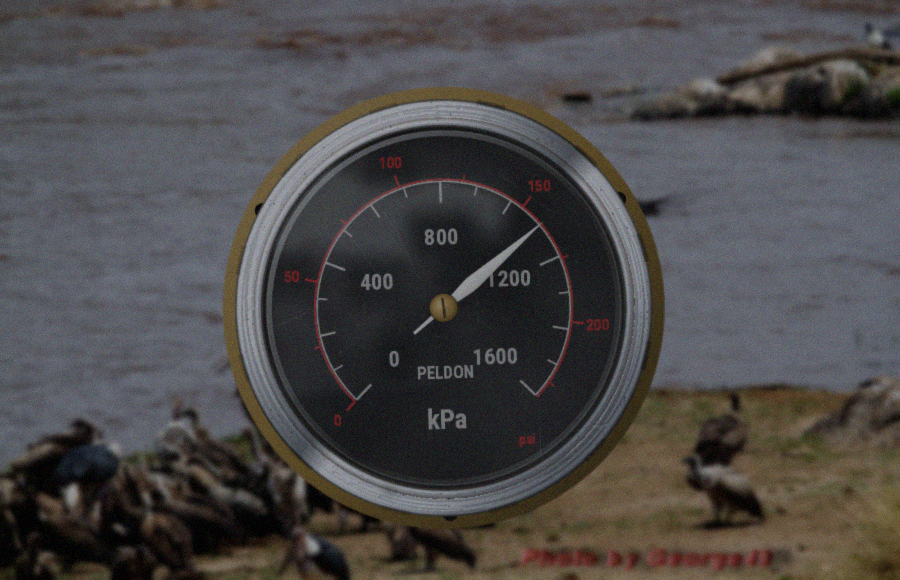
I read 1100 kPa
